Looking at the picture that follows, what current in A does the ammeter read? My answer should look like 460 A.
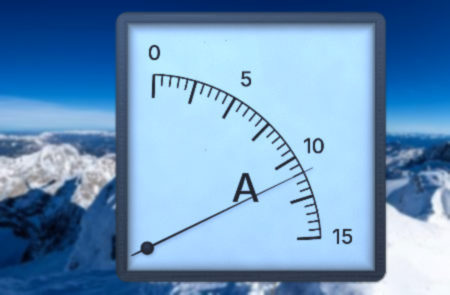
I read 11 A
